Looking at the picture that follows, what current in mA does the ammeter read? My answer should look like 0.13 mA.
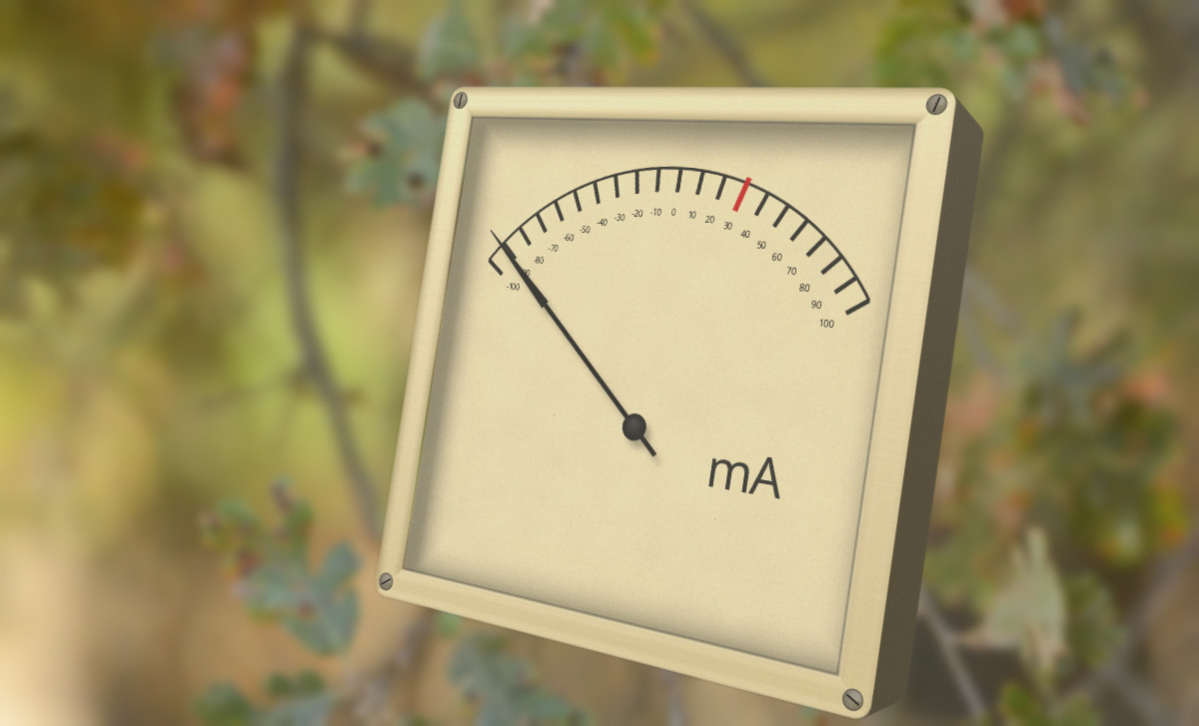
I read -90 mA
